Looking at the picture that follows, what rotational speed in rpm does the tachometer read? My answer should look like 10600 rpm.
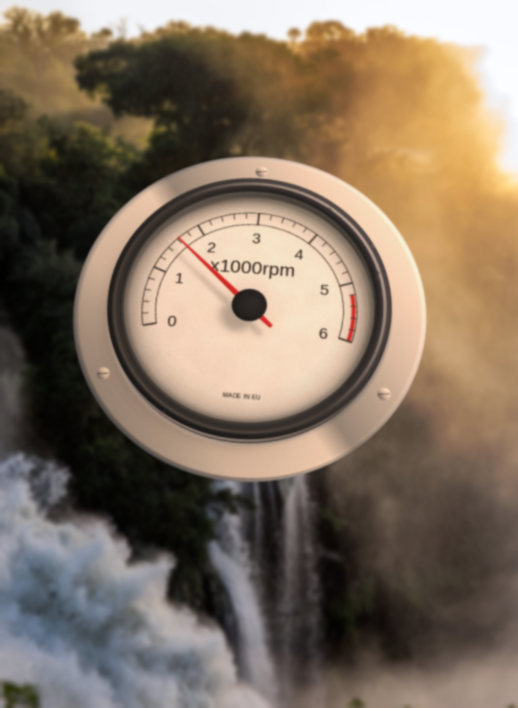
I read 1600 rpm
